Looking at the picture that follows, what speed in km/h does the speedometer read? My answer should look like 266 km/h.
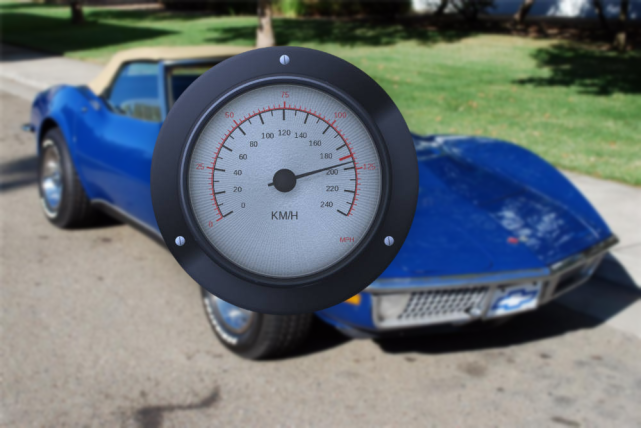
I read 195 km/h
